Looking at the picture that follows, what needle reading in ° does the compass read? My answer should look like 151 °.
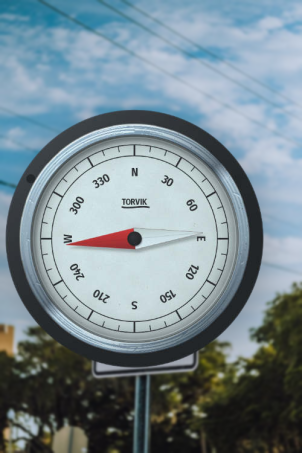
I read 265 °
